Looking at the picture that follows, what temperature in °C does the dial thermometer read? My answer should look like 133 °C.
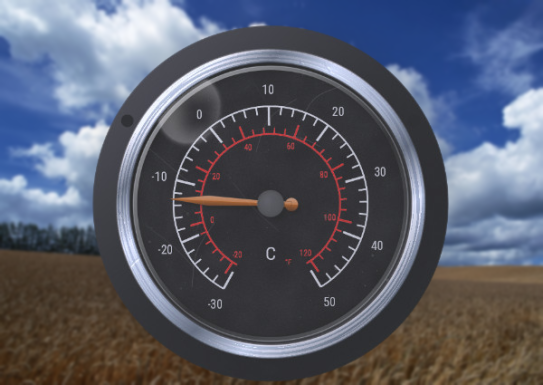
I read -13 °C
